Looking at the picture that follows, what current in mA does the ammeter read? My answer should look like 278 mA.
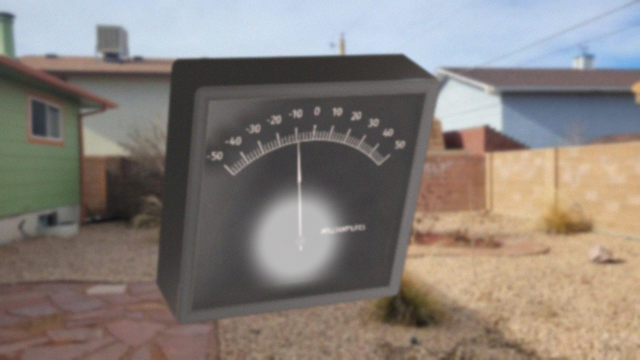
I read -10 mA
